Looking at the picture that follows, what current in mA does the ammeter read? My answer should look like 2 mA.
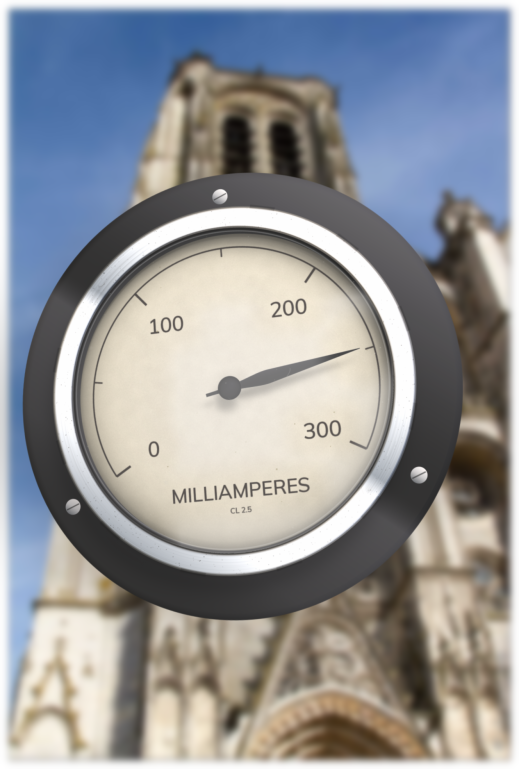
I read 250 mA
